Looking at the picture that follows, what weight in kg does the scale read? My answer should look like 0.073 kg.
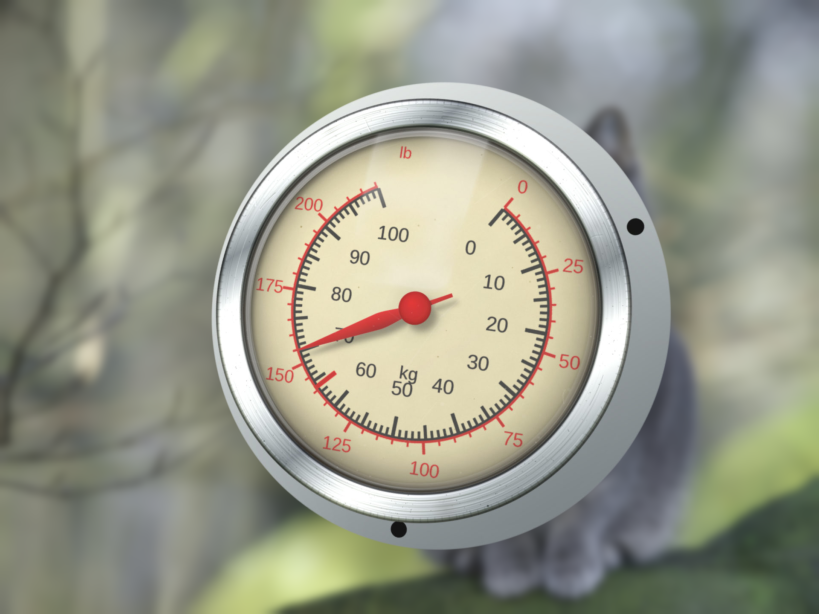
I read 70 kg
